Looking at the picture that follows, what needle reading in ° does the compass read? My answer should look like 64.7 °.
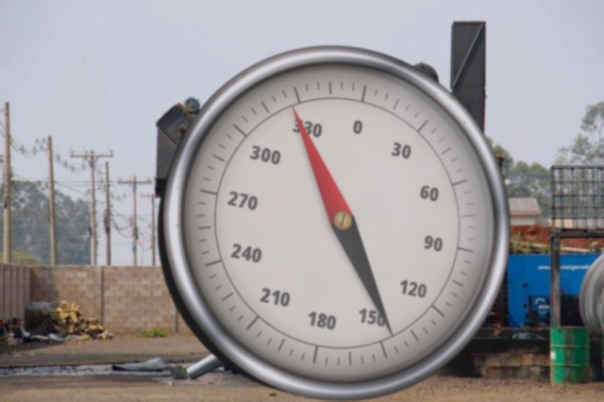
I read 325 °
